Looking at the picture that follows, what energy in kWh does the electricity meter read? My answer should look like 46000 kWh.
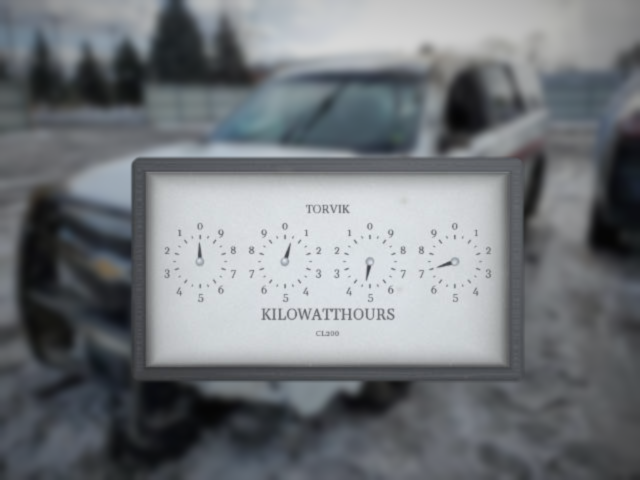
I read 47 kWh
